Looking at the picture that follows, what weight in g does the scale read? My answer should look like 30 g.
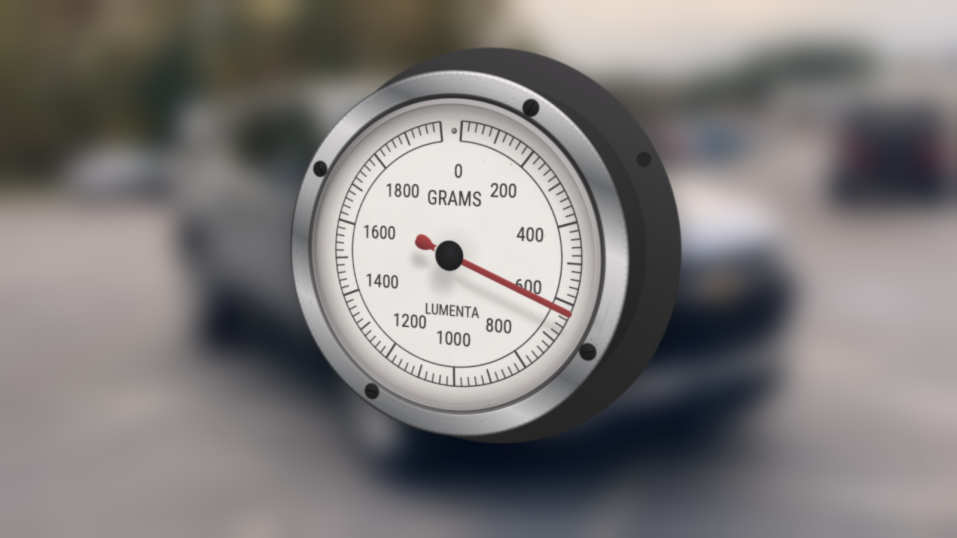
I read 620 g
